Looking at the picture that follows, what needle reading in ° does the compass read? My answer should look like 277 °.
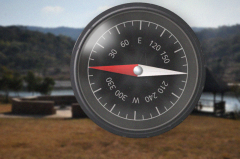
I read 0 °
